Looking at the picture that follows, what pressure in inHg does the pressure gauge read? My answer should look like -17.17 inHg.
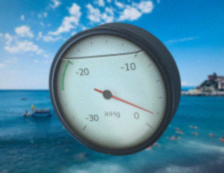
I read -2 inHg
